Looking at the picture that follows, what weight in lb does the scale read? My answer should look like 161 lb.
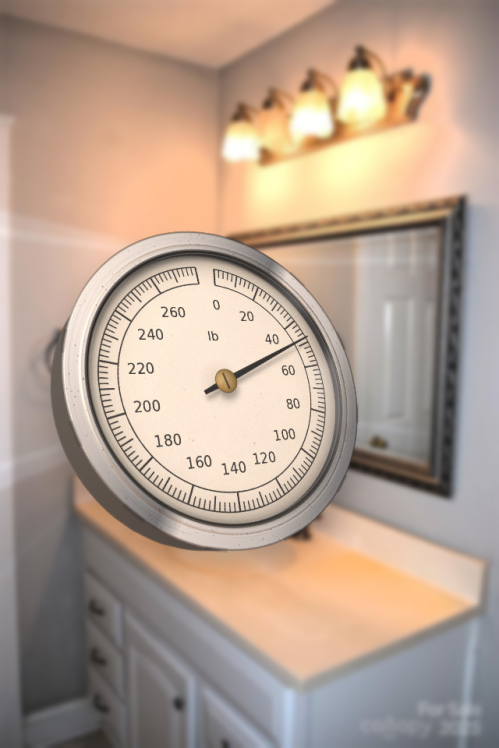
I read 48 lb
